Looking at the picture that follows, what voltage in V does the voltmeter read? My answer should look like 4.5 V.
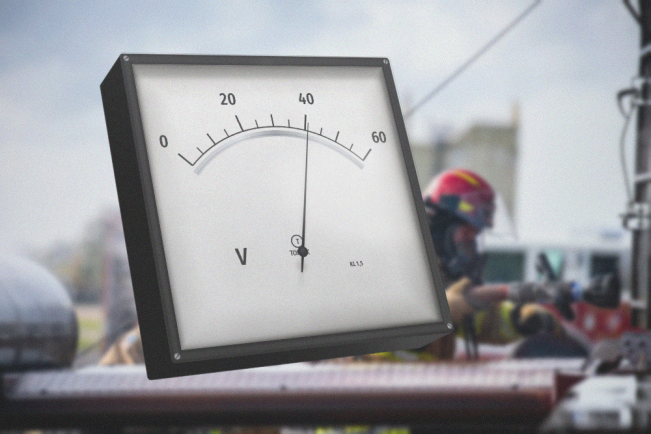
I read 40 V
